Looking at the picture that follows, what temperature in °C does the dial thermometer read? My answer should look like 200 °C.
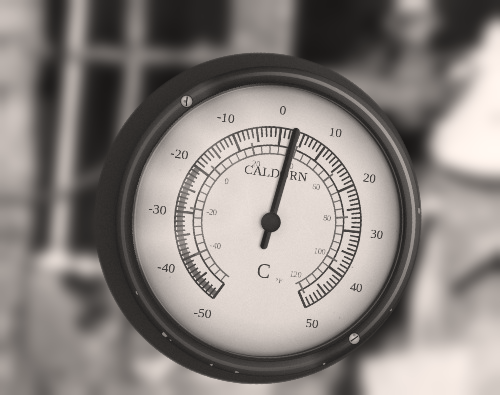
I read 3 °C
